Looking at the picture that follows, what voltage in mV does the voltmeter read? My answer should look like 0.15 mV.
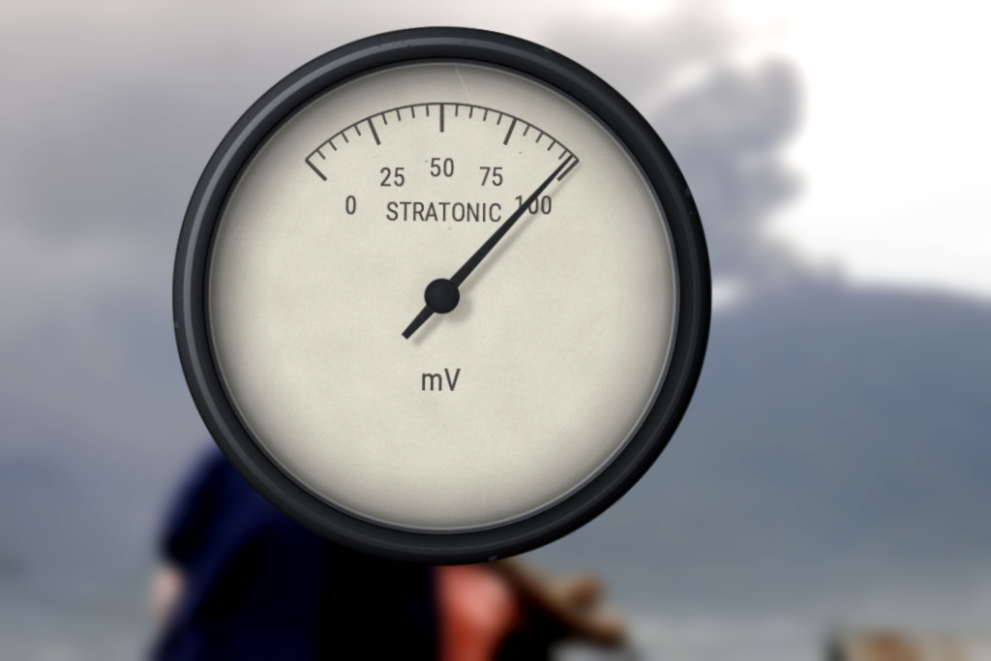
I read 97.5 mV
